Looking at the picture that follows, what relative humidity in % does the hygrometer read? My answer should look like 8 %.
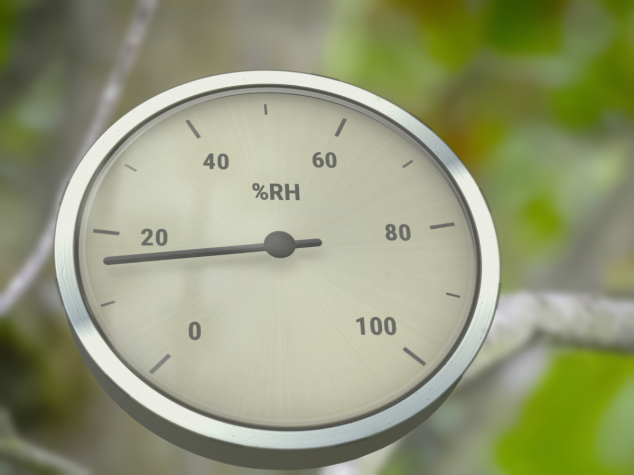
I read 15 %
